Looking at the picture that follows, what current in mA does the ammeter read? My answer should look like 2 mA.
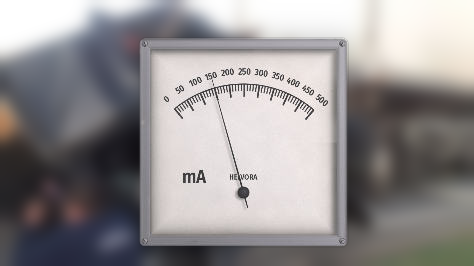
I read 150 mA
